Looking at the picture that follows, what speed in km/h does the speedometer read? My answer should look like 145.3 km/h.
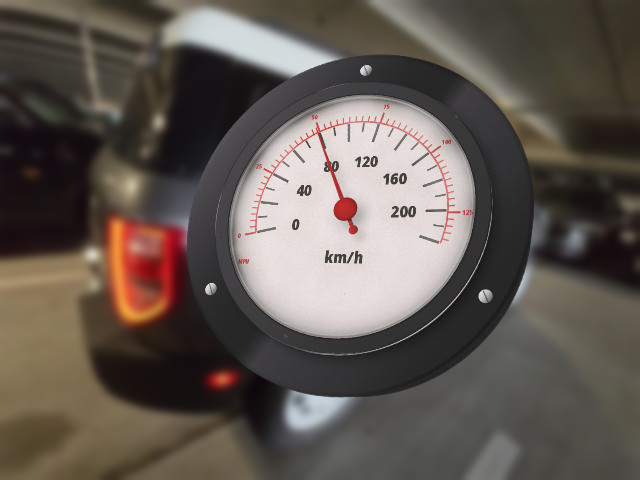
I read 80 km/h
